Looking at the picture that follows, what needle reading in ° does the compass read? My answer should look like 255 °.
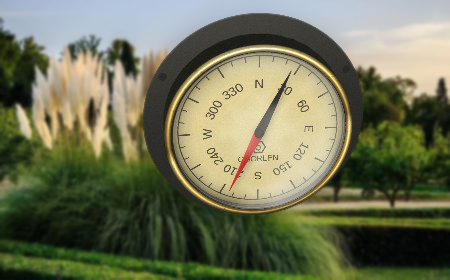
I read 205 °
